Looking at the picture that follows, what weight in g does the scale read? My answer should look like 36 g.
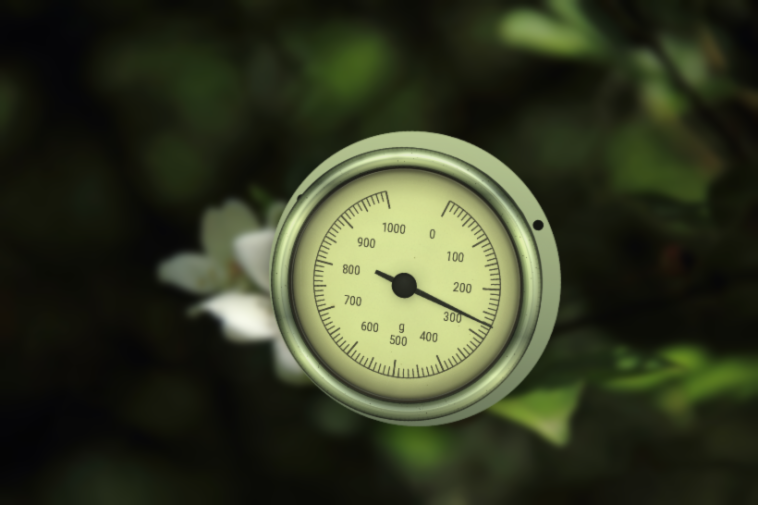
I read 270 g
